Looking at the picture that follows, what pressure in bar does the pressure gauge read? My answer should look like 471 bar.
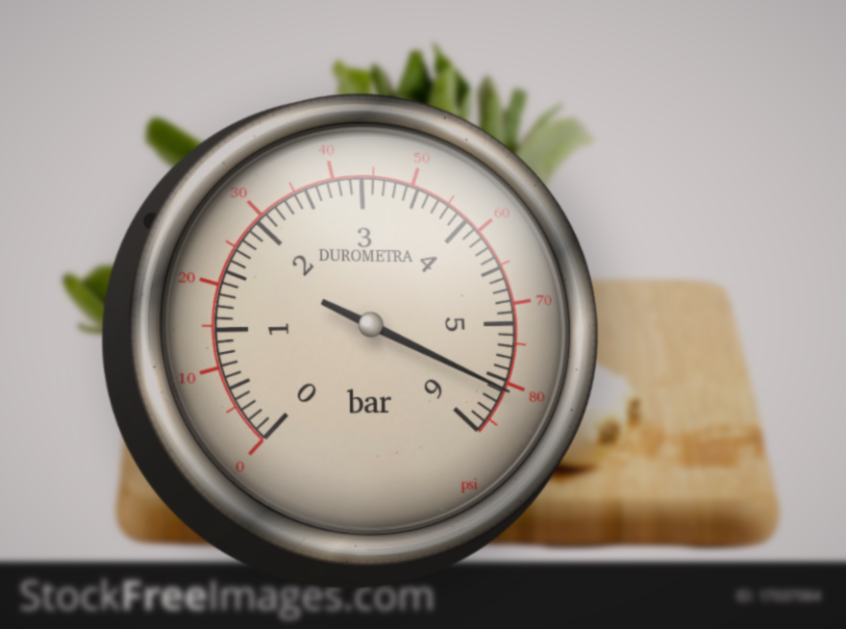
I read 5.6 bar
